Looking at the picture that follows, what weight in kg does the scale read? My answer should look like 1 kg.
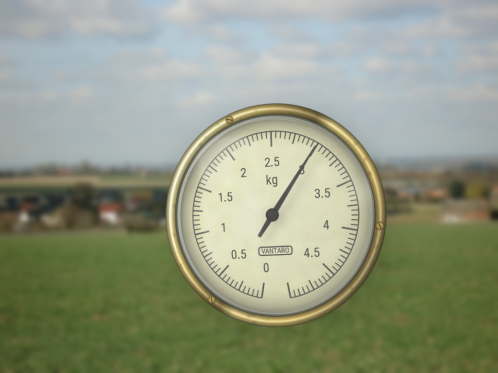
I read 3 kg
